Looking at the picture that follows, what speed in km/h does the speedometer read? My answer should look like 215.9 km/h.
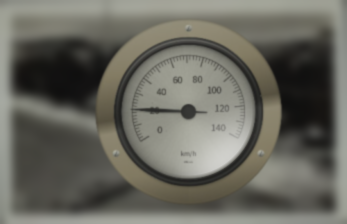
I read 20 km/h
